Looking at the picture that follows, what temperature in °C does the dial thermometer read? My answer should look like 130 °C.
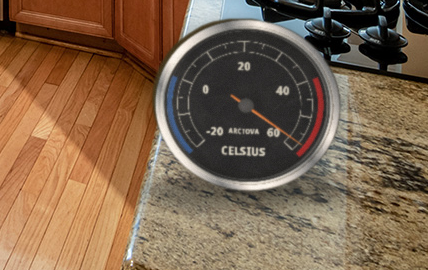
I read 57.5 °C
